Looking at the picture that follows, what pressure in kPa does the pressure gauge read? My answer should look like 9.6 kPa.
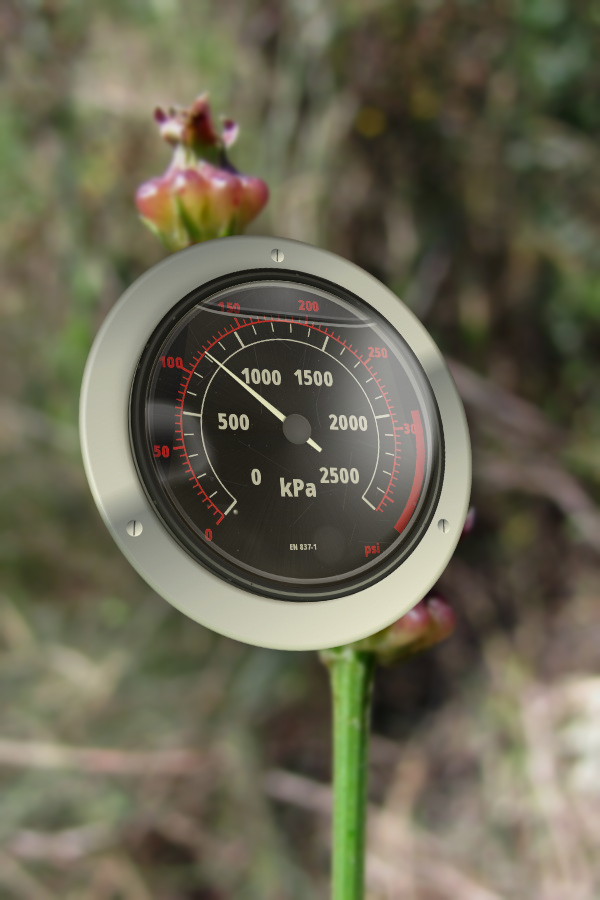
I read 800 kPa
